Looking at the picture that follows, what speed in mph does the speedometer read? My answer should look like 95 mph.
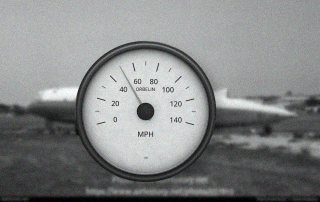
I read 50 mph
